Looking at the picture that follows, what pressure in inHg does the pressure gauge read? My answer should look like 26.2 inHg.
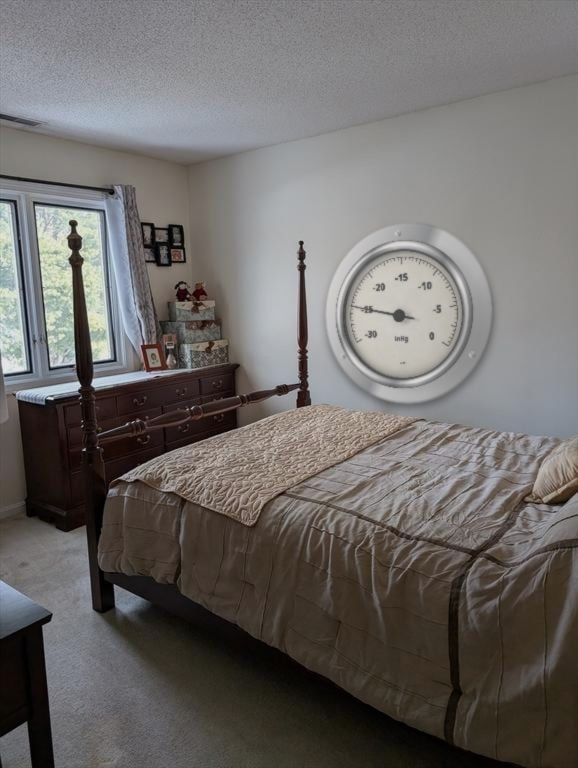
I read -25 inHg
